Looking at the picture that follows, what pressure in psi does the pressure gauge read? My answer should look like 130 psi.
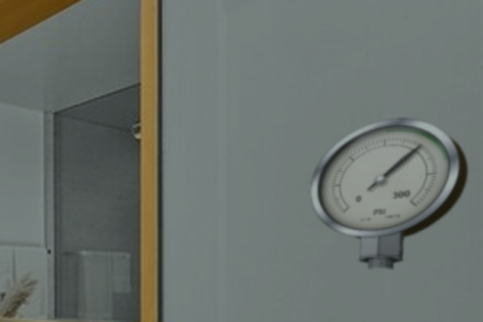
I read 200 psi
